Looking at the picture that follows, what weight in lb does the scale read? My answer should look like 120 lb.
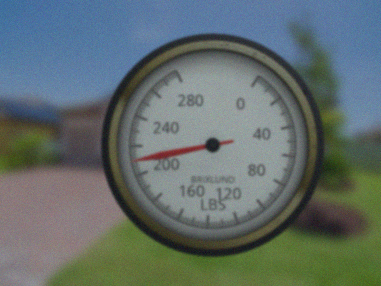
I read 210 lb
